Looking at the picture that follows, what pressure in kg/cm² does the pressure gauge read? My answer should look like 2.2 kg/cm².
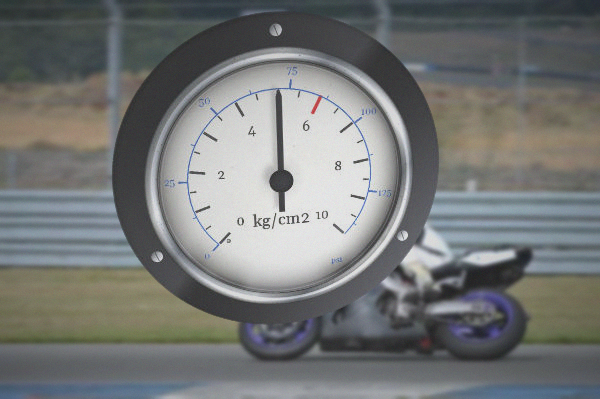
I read 5 kg/cm²
